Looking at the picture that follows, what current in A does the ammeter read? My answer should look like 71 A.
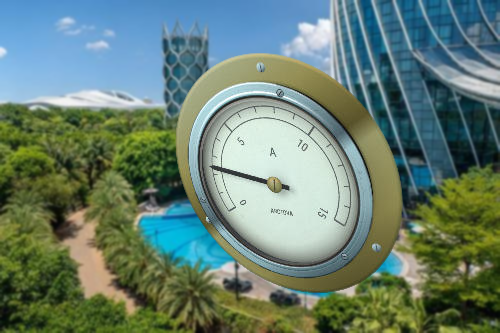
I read 2.5 A
